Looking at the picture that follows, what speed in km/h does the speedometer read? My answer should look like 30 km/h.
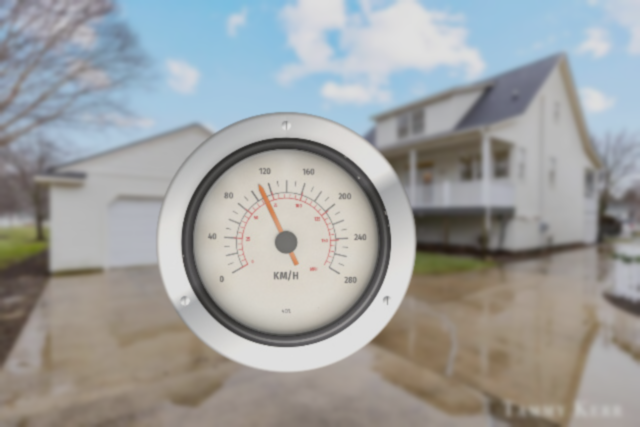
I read 110 km/h
